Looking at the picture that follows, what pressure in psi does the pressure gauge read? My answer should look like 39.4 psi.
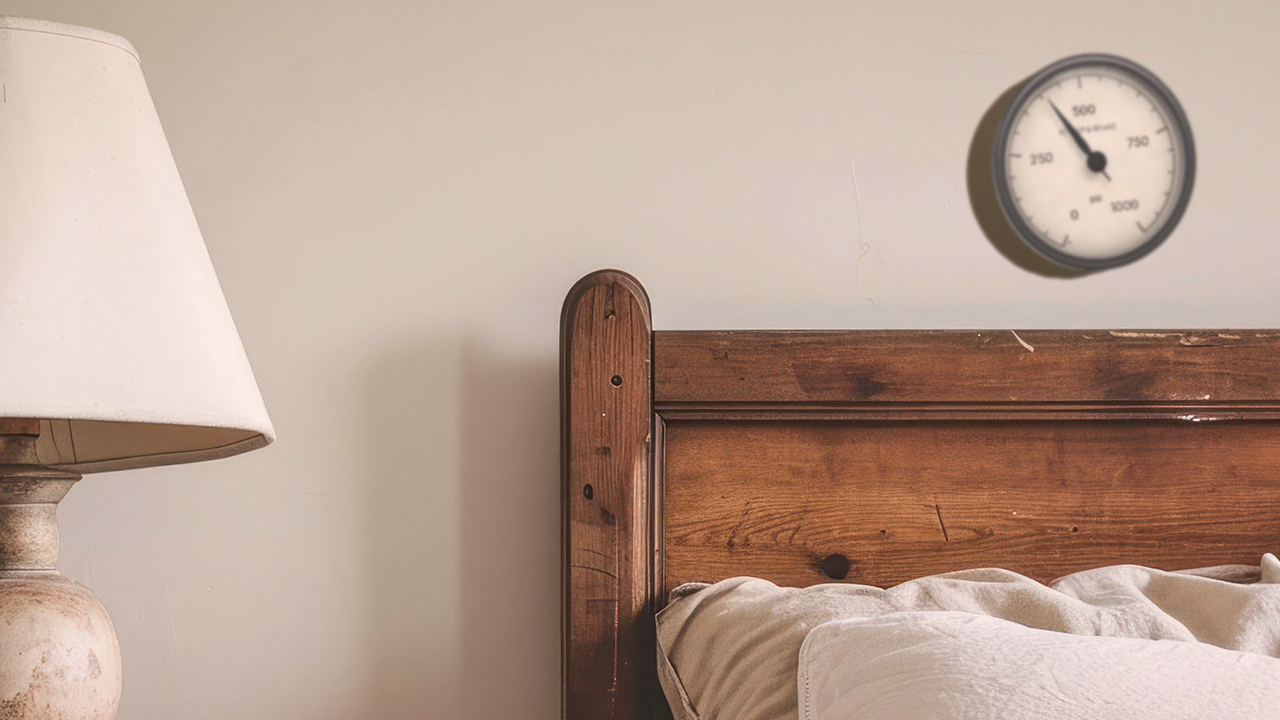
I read 400 psi
